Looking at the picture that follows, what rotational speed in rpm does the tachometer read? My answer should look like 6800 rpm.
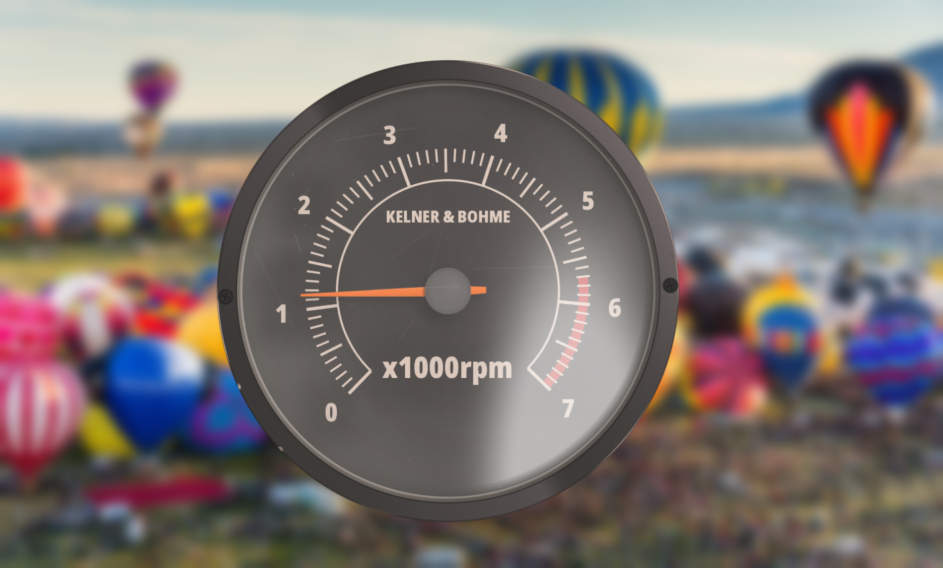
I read 1150 rpm
